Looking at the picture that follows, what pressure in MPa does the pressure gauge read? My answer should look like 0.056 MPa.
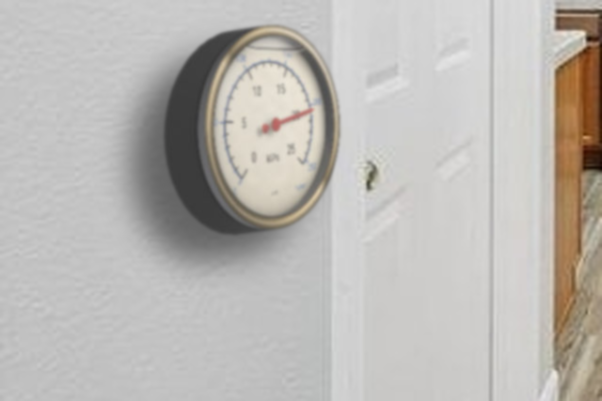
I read 20 MPa
